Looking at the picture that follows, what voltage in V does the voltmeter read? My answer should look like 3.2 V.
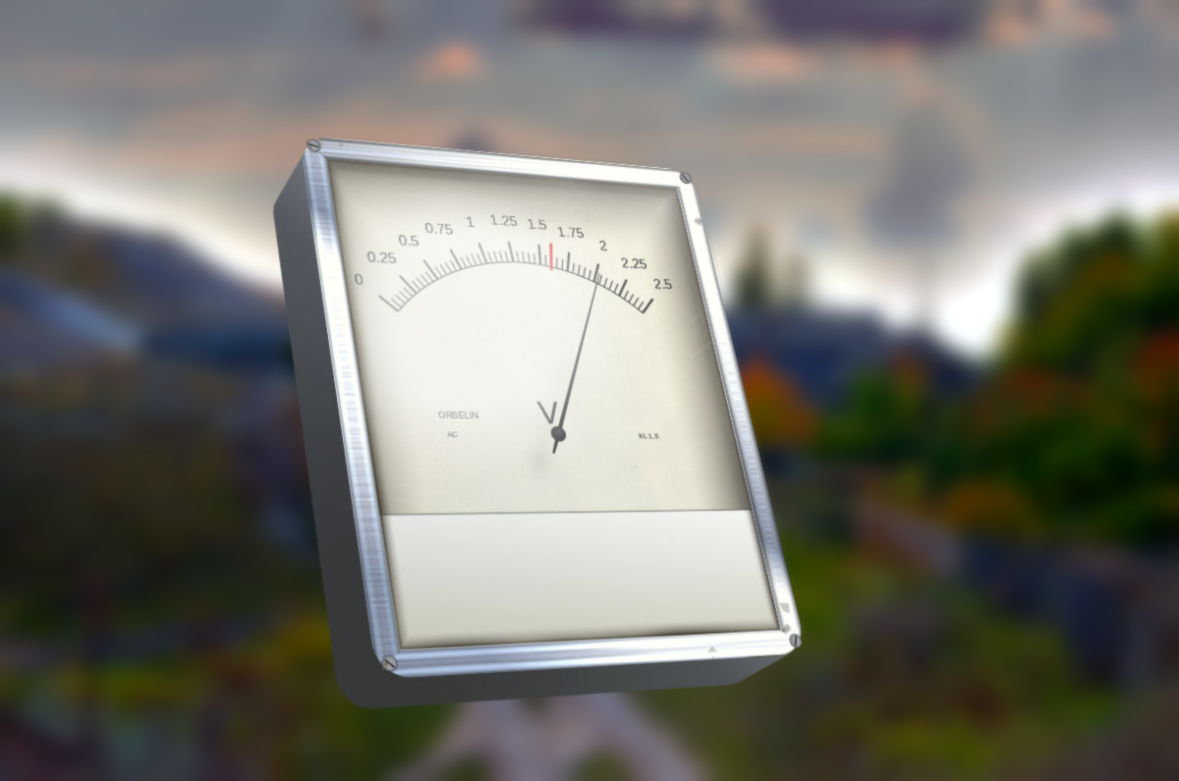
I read 2 V
